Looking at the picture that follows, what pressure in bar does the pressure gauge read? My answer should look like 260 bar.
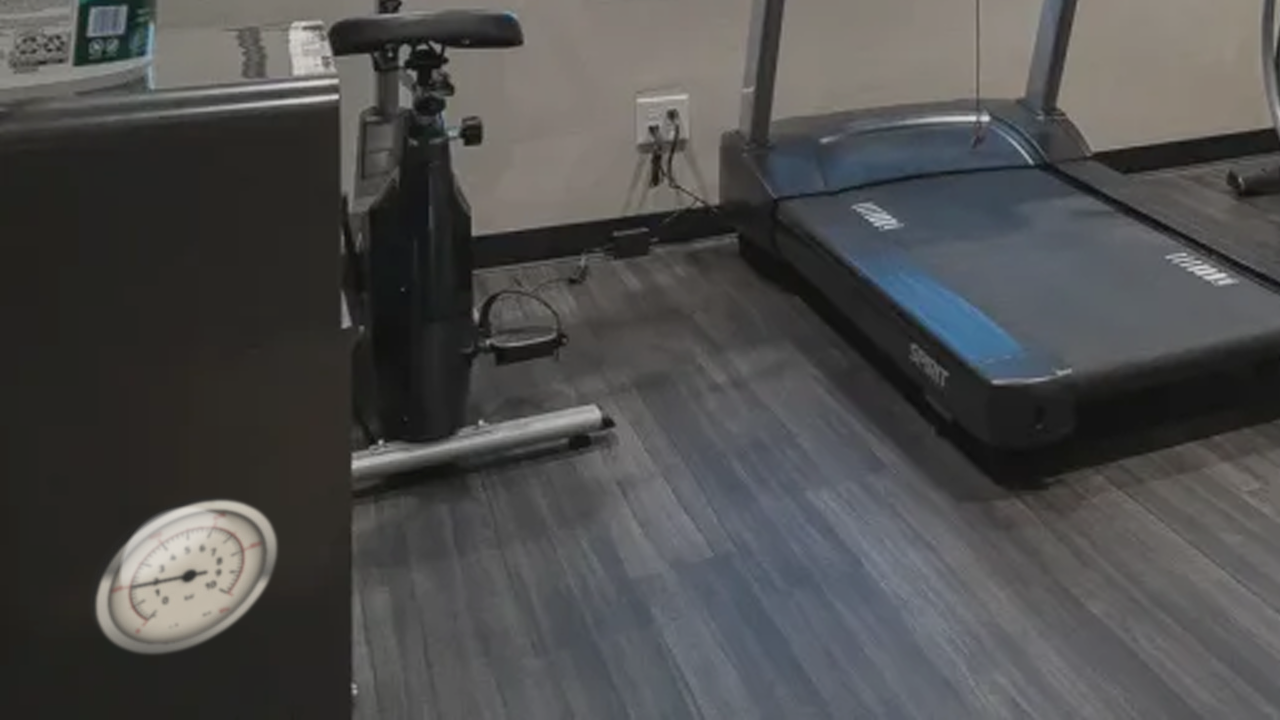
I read 2 bar
